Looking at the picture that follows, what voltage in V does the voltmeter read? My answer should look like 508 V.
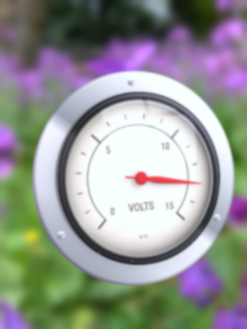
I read 13 V
